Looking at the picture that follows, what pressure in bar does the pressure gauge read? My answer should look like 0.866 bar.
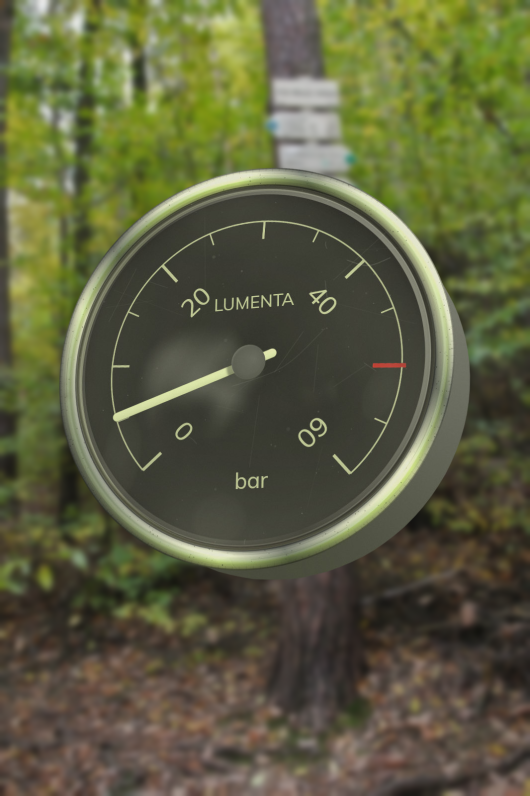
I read 5 bar
